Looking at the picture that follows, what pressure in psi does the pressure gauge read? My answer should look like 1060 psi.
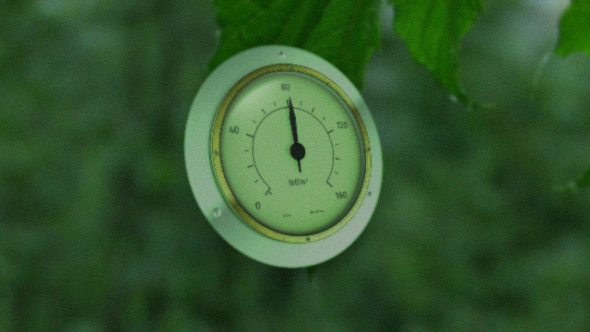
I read 80 psi
